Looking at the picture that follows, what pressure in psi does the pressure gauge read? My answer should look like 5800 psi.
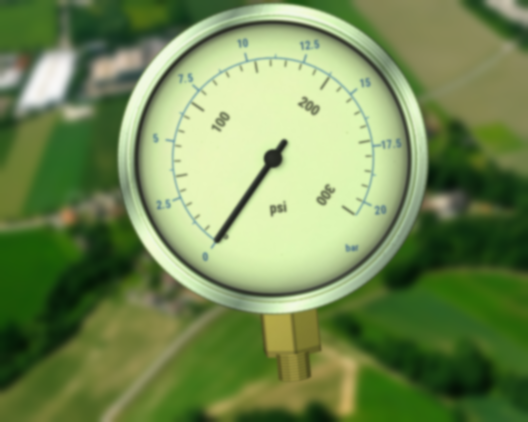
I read 0 psi
